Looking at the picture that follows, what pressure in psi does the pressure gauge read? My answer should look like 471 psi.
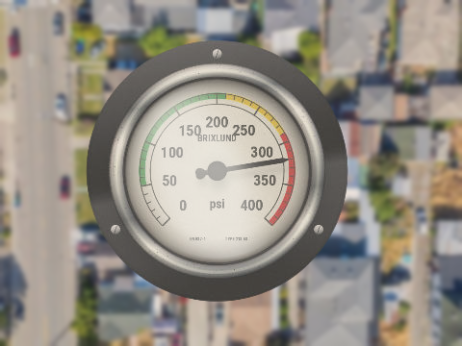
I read 320 psi
